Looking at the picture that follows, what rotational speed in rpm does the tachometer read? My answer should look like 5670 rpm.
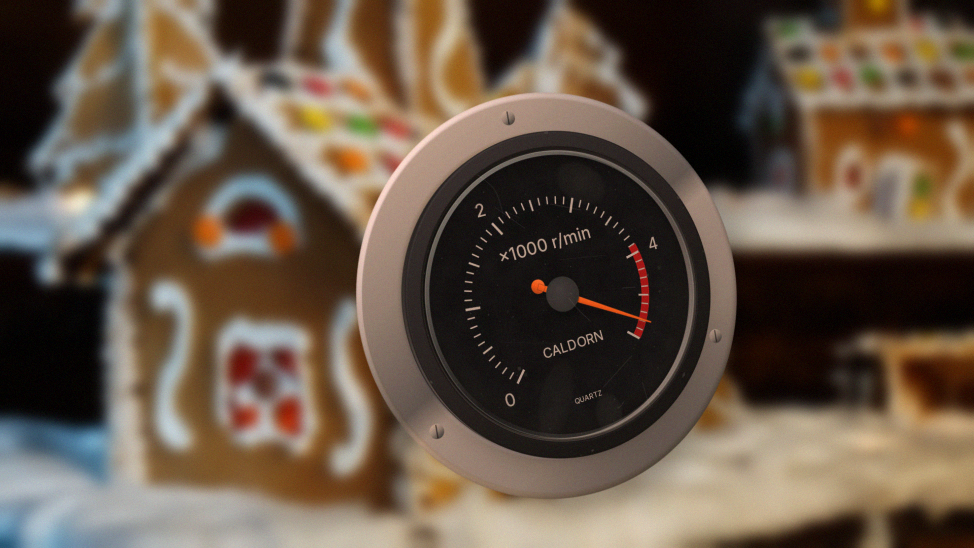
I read 4800 rpm
